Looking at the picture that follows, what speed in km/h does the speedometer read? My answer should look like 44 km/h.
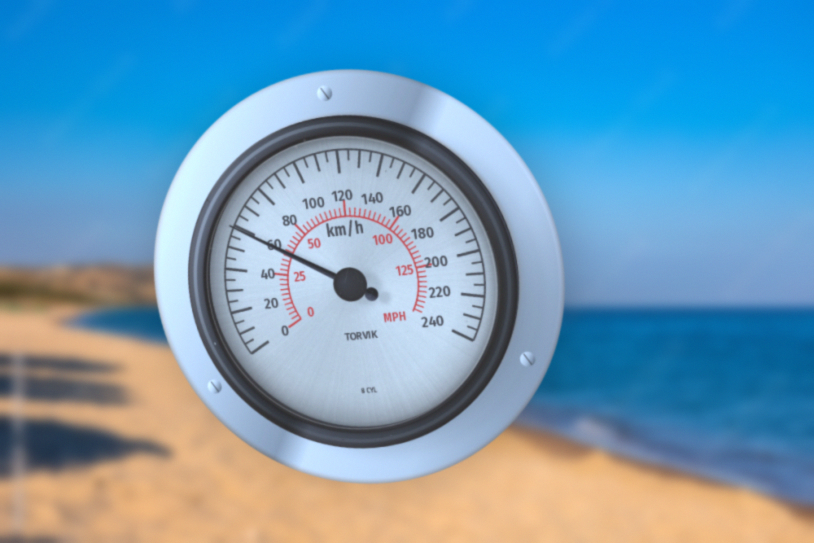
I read 60 km/h
